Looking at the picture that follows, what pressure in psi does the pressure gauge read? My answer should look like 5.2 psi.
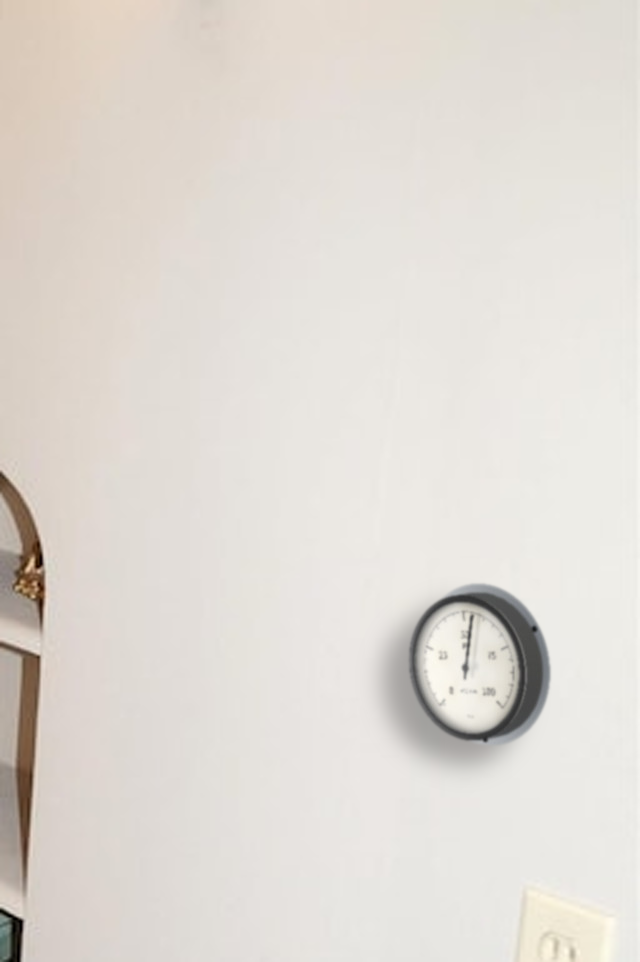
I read 55 psi
